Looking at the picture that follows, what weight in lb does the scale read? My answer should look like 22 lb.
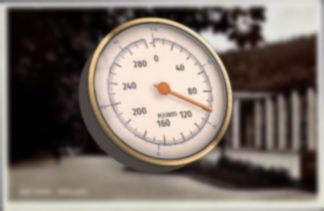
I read 100 lb
